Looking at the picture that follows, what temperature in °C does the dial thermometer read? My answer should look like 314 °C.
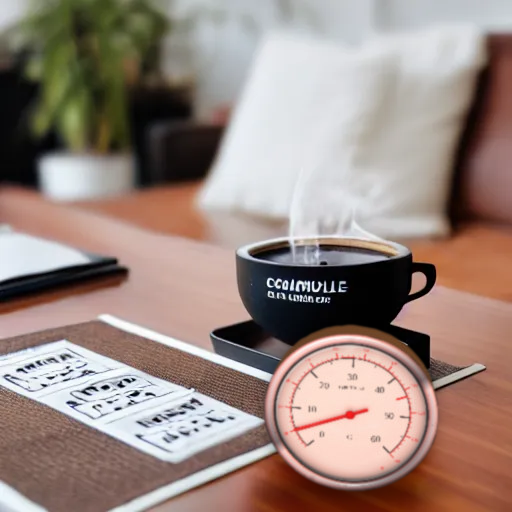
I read 5 °C
